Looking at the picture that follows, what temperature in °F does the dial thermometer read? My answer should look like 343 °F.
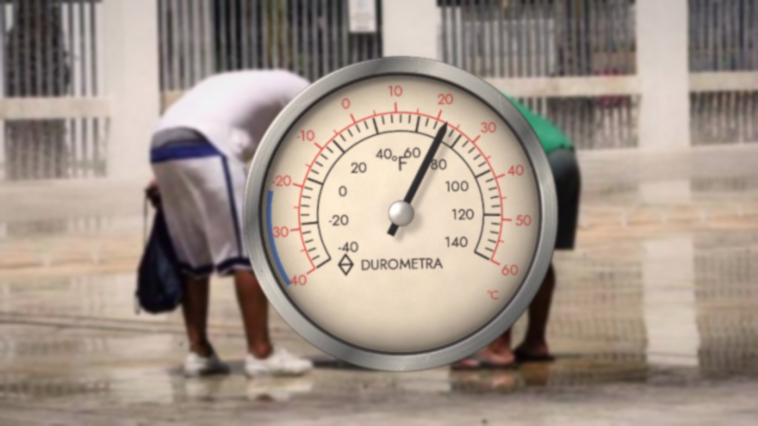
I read 72 °F
